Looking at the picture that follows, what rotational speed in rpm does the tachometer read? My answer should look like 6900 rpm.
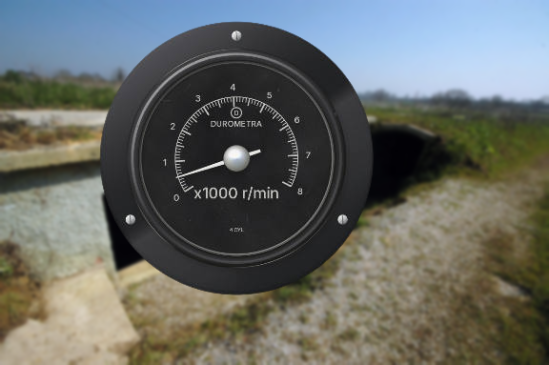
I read 500 rpm
